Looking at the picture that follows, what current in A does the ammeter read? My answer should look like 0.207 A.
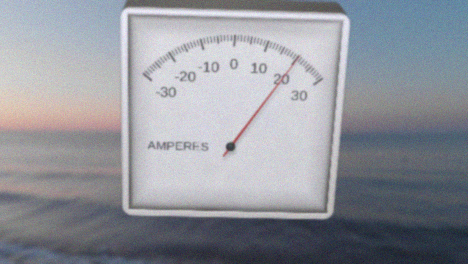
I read 20 A
